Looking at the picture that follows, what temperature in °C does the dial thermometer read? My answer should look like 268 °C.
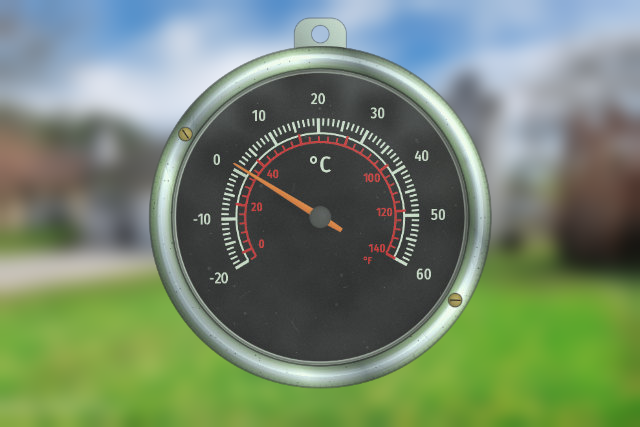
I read 1 °C
